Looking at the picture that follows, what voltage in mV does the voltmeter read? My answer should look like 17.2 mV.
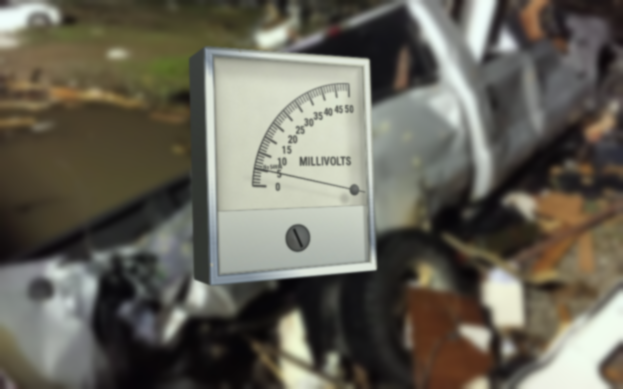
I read 5 mV
